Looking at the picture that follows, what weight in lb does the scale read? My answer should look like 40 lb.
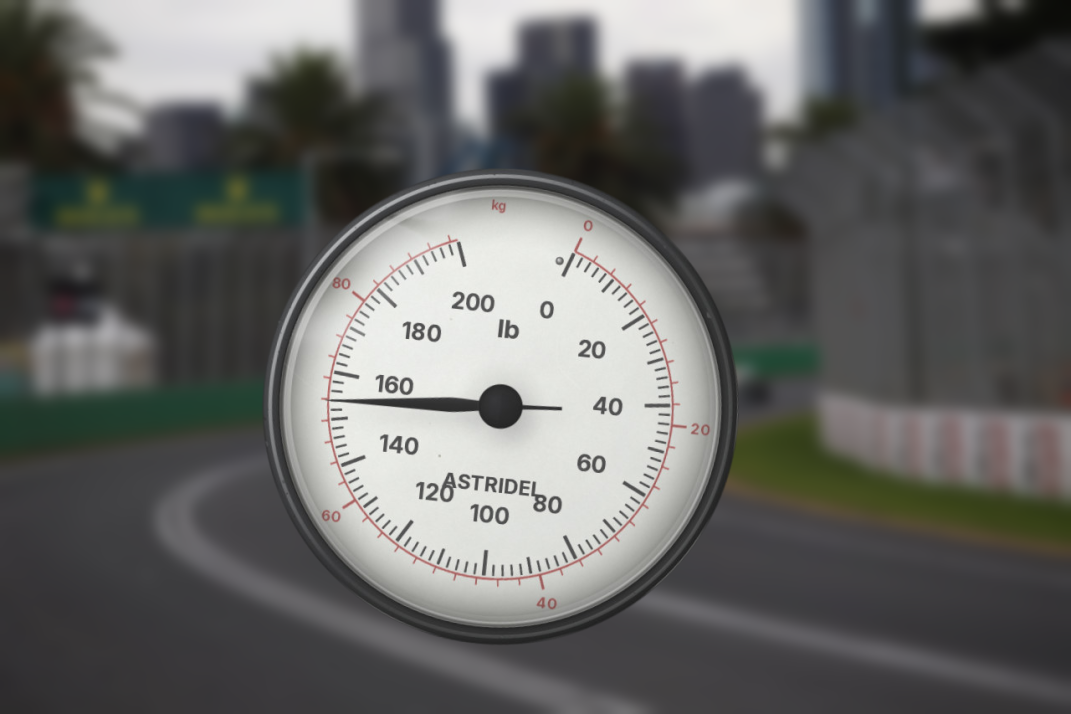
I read 154 lb
